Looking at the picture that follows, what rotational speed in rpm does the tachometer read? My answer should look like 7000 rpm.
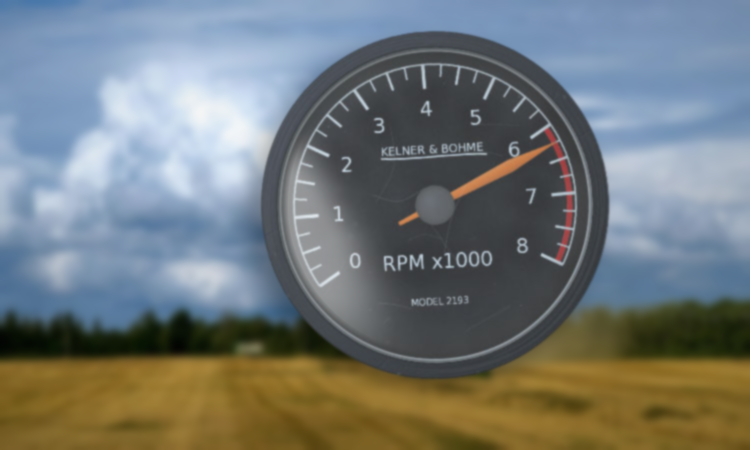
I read 6250 rpm
